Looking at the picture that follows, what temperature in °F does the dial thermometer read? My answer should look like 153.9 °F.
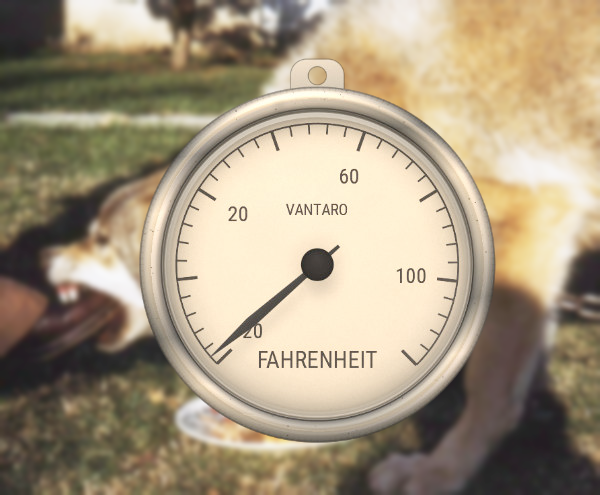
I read -18 °F
